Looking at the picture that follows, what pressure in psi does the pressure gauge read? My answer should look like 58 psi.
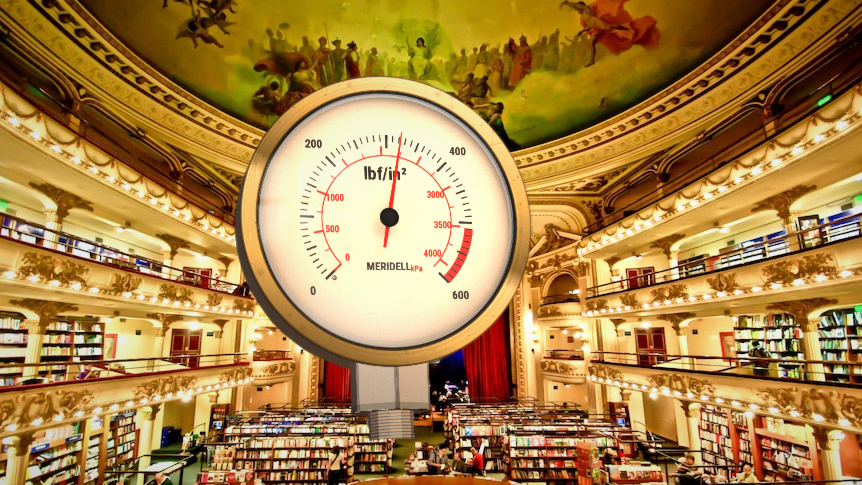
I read 320 psi
